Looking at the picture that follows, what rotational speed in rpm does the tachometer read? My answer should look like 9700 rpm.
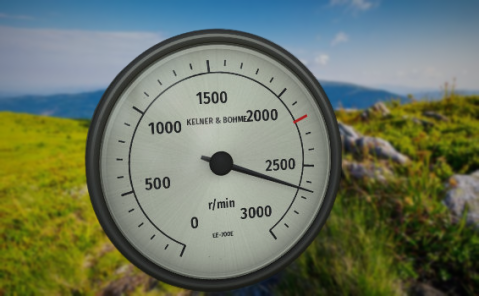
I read 2650 rpm
